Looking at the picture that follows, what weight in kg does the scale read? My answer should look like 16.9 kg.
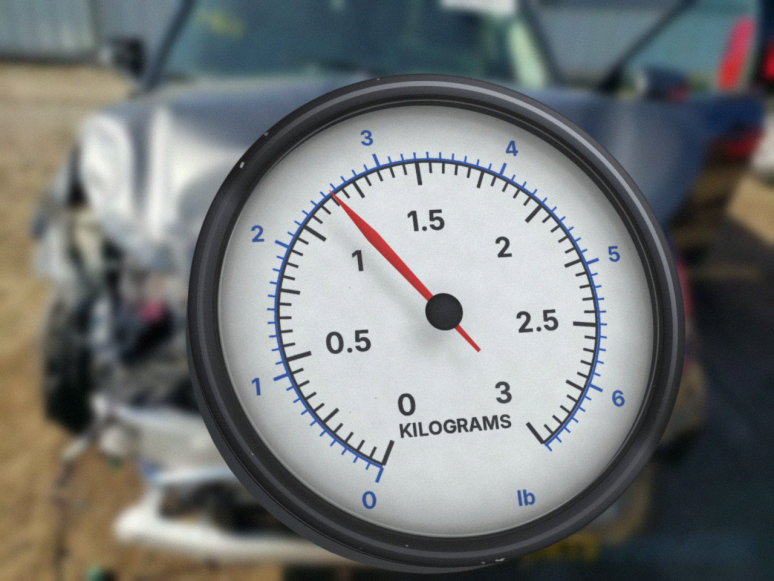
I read 1.15 kg
